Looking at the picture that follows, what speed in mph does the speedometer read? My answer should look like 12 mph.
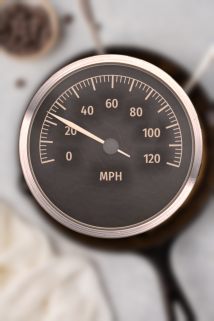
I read 24 mph
